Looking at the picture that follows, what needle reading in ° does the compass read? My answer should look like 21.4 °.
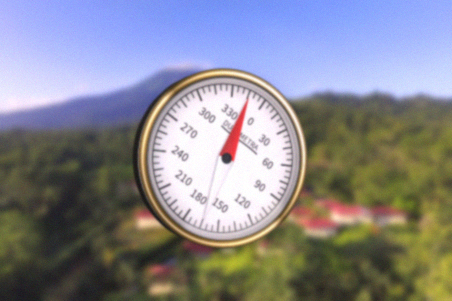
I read 345 °
